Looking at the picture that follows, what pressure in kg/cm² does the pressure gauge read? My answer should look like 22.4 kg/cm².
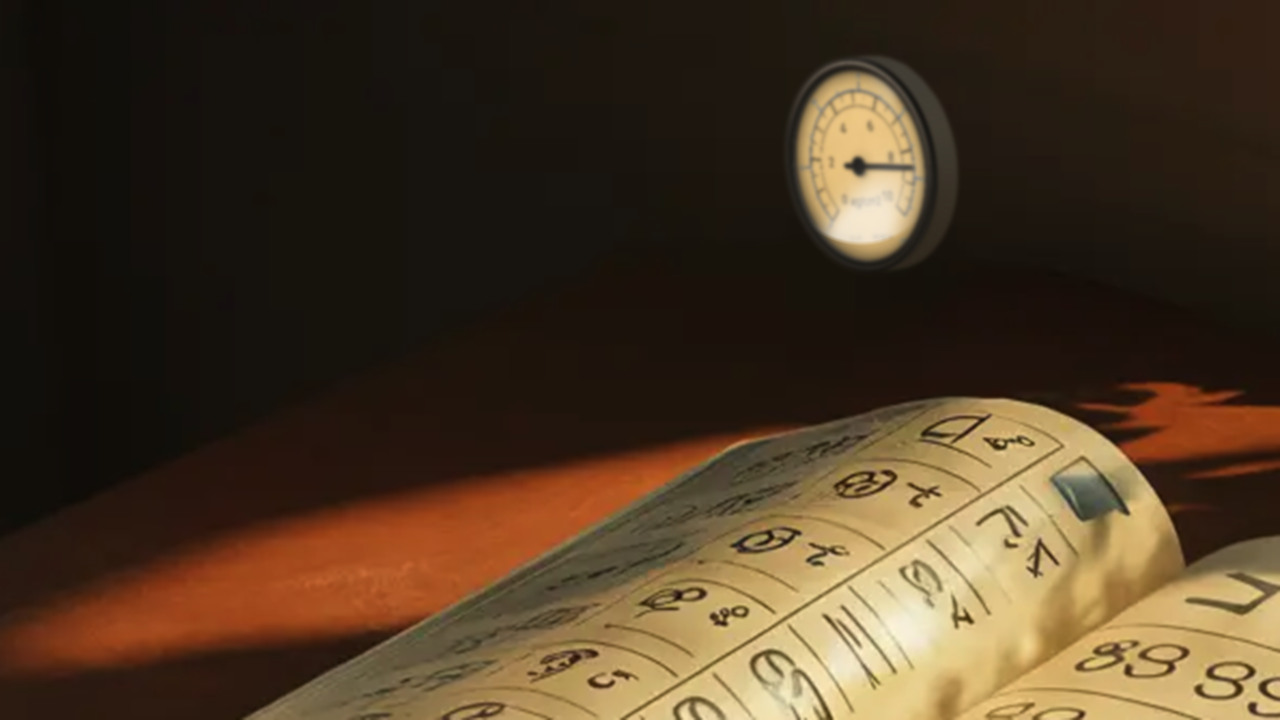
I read 8.5 kg/cm²
